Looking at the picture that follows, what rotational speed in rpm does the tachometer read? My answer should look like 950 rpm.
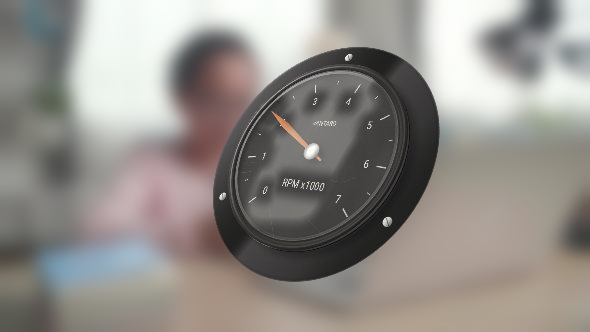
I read 2000 rpm
